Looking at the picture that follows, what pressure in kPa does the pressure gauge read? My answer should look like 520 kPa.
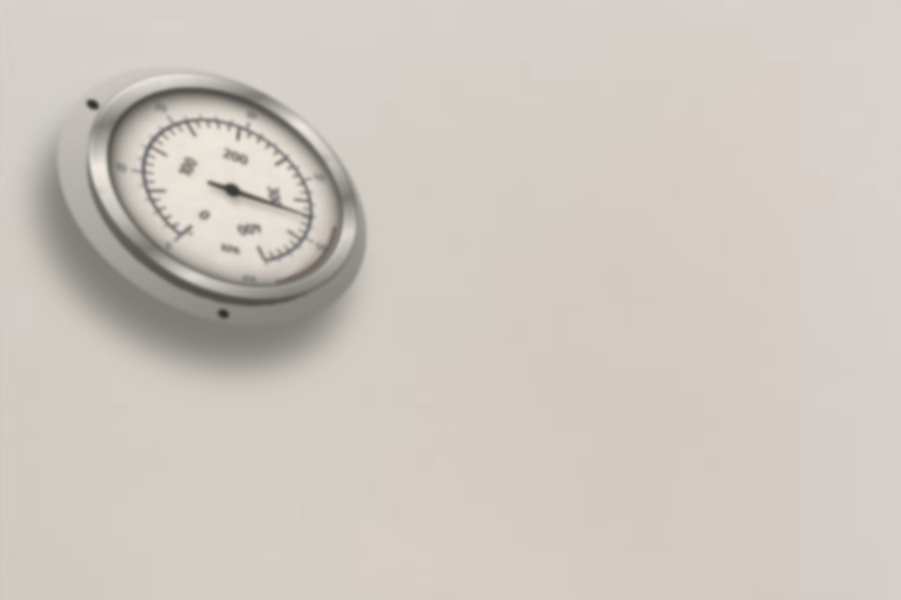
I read 320 kPa
